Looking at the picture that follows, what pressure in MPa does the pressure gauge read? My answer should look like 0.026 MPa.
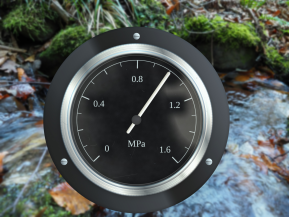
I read 1 MPa
